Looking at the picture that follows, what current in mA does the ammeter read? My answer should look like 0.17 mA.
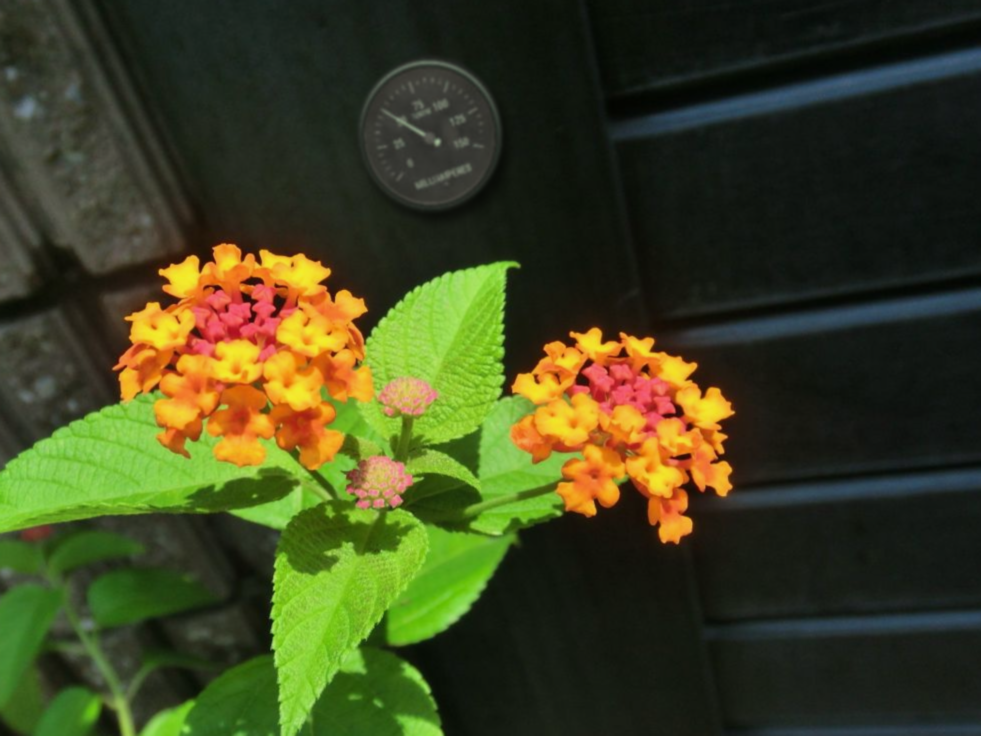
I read 50 mA
